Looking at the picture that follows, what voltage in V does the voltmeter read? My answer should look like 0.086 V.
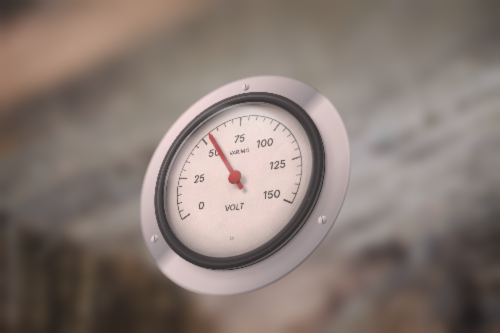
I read 55 V
